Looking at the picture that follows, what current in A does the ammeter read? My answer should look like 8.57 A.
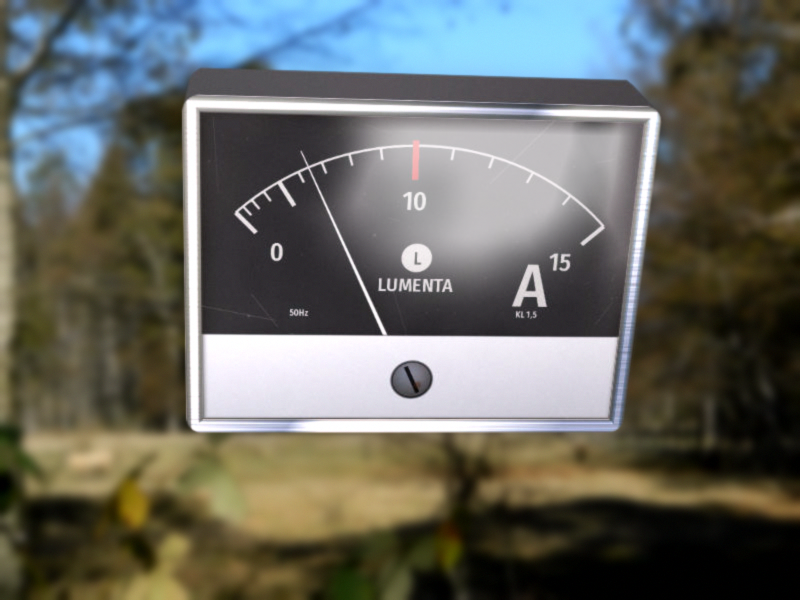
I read 6.5 A
